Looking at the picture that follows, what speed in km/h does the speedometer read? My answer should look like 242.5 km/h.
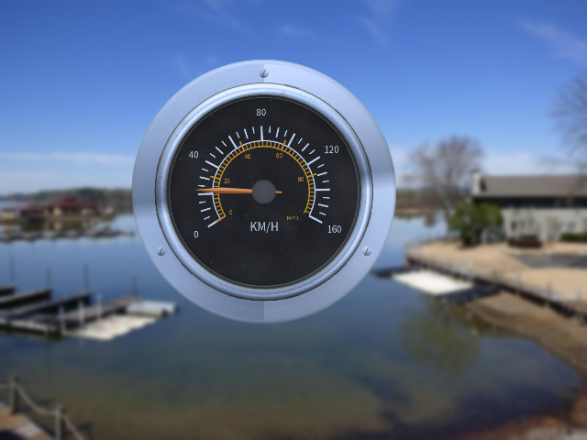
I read 22.5 km/h
